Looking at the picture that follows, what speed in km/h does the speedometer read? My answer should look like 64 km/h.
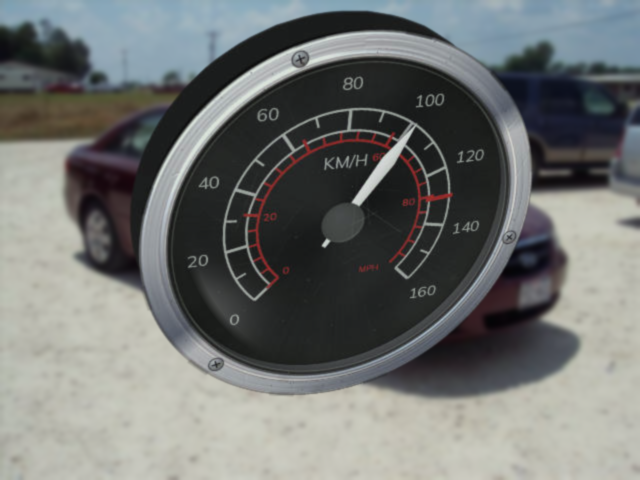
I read 100 km/h
